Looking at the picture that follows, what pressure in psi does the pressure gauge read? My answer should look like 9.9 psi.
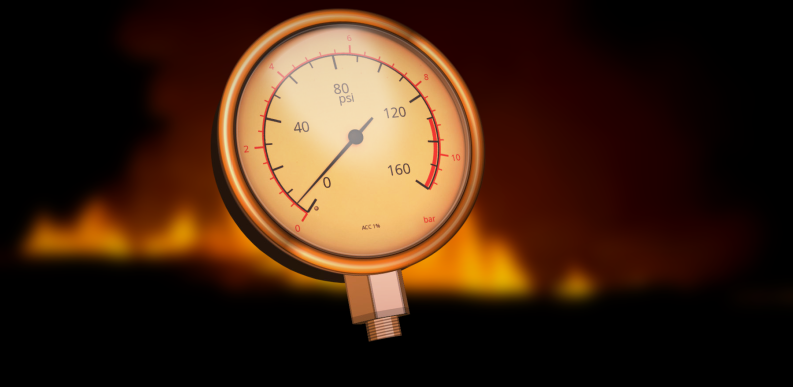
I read 5 psi
